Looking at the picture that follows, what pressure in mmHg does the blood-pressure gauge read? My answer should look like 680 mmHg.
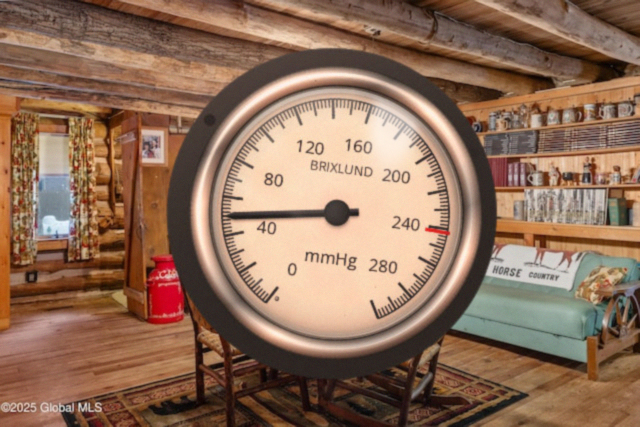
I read 50 mmHg
